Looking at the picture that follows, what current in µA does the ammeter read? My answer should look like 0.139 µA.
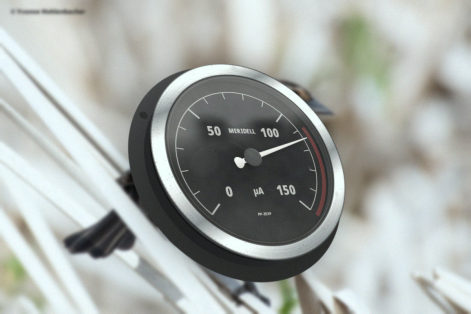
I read 115 µA
